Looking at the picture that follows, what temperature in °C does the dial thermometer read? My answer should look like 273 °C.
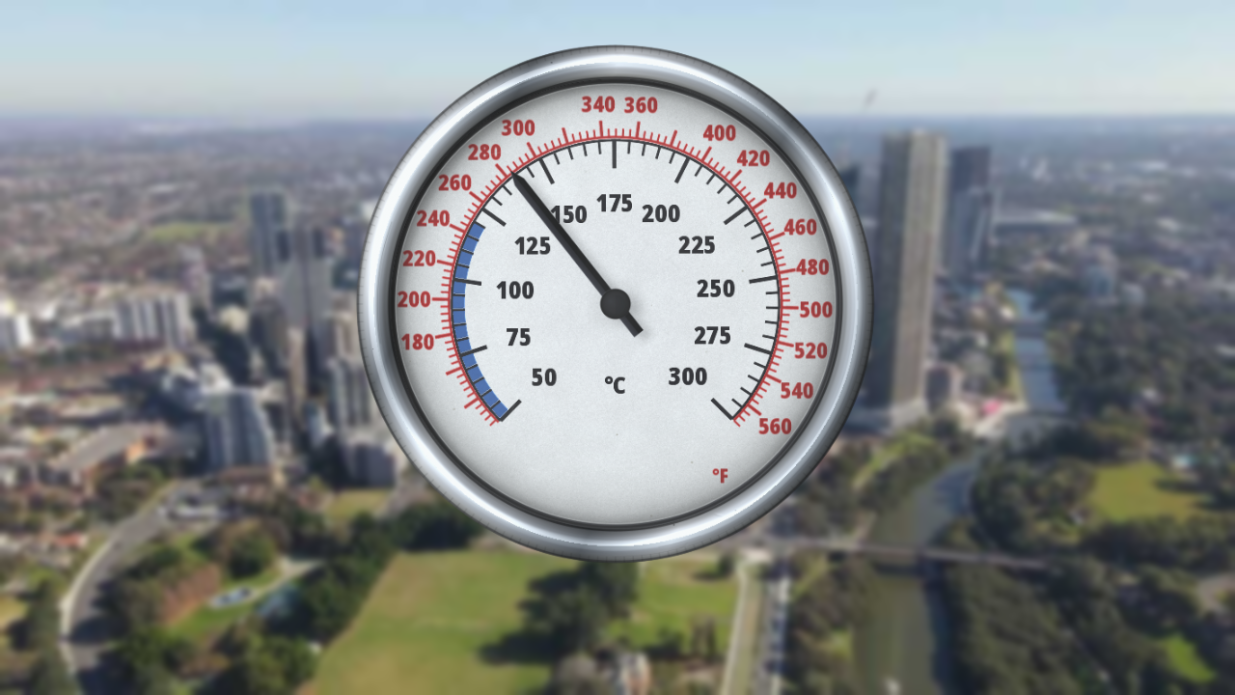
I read 140 °C
